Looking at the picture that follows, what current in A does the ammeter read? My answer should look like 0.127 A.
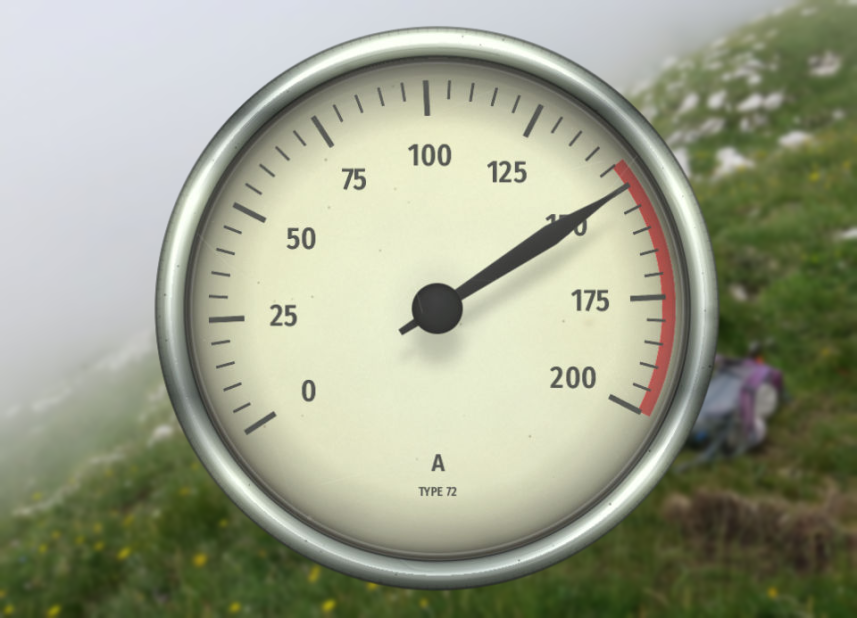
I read 150 A
